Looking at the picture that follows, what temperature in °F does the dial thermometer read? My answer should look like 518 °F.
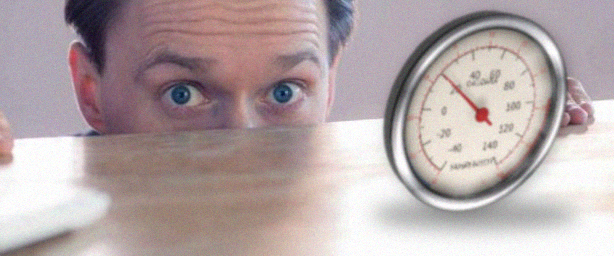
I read 20 °F
